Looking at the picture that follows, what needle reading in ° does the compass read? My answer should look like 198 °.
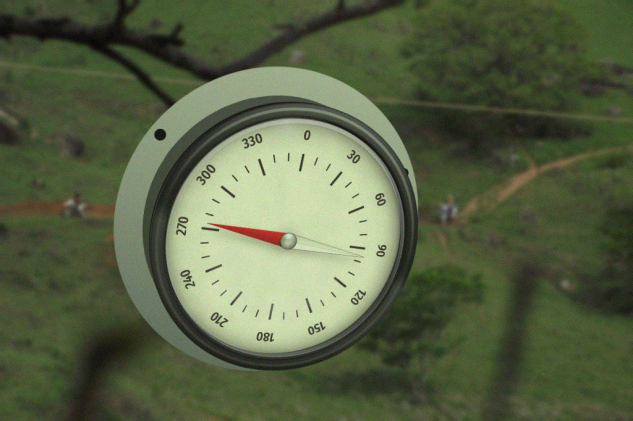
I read 275 °
